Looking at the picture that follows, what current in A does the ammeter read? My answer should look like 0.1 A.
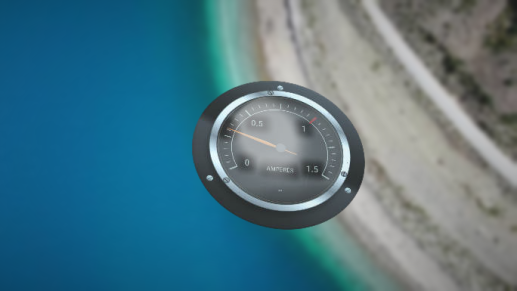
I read 0.3 A
